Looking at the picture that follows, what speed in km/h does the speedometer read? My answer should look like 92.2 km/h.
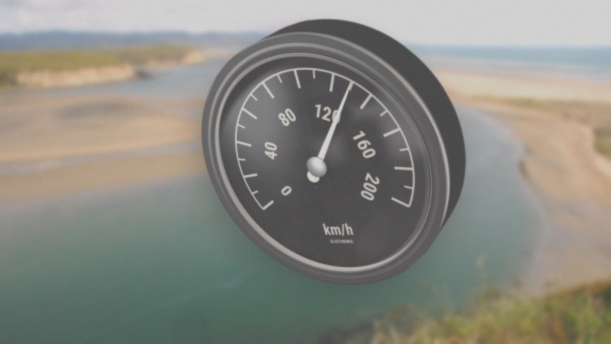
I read 130 km/h
